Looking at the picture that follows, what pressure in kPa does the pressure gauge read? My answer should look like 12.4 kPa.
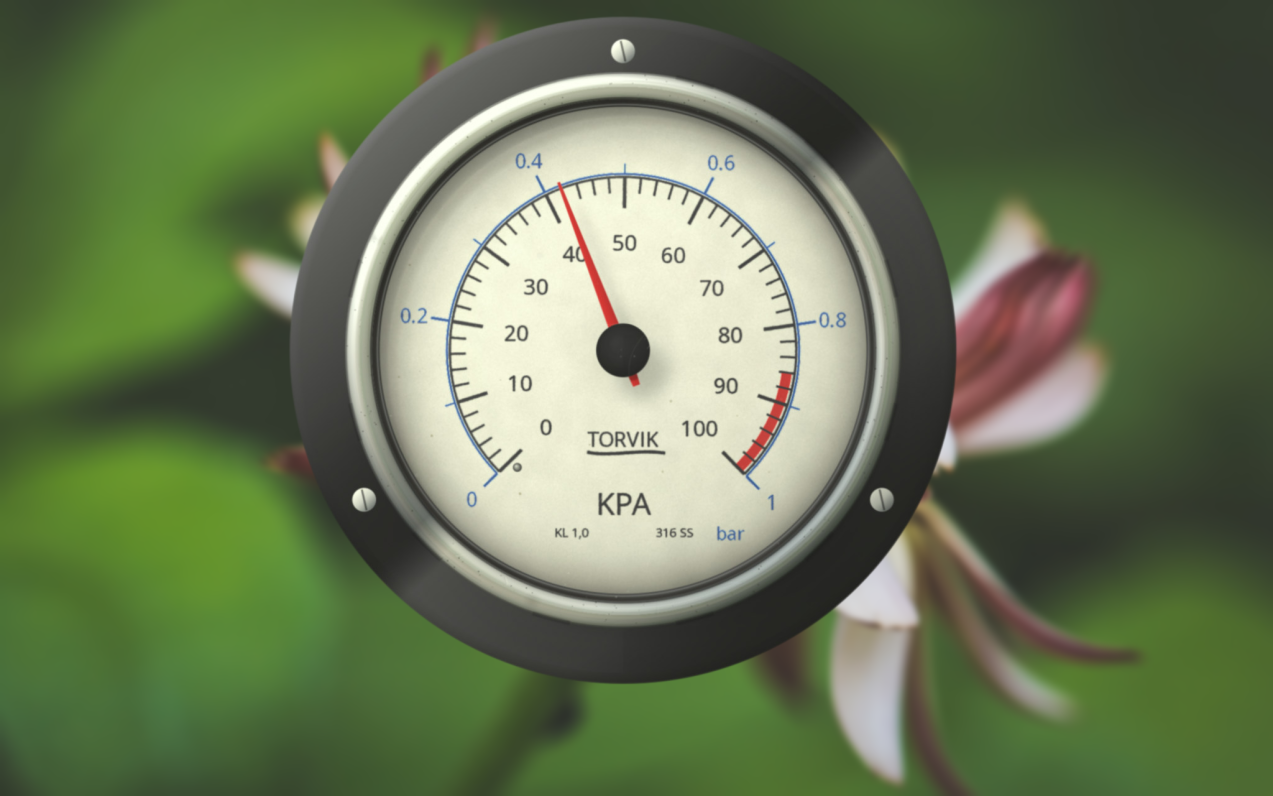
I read 42 kPa
